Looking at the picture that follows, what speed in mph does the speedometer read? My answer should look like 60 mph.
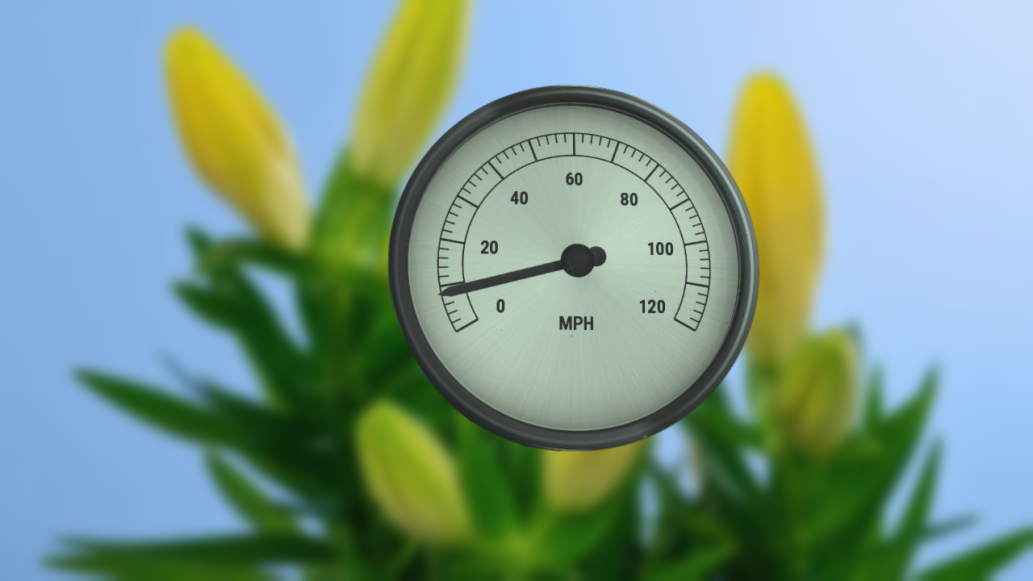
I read 8 mph
